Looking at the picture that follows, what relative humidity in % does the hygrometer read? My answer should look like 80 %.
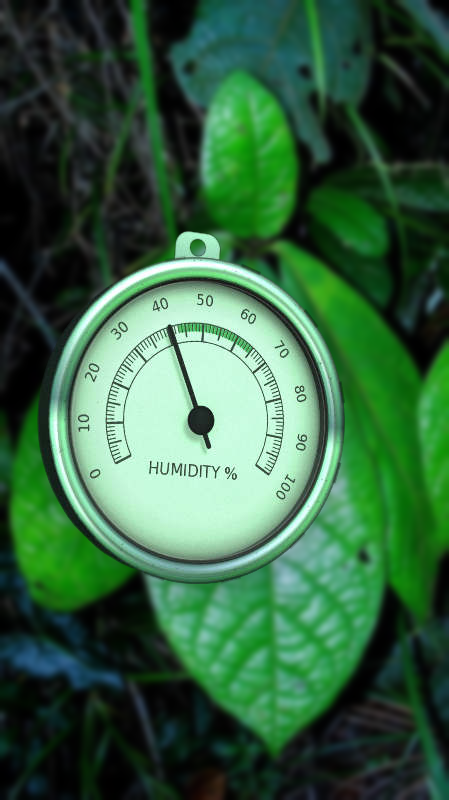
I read 40 %
